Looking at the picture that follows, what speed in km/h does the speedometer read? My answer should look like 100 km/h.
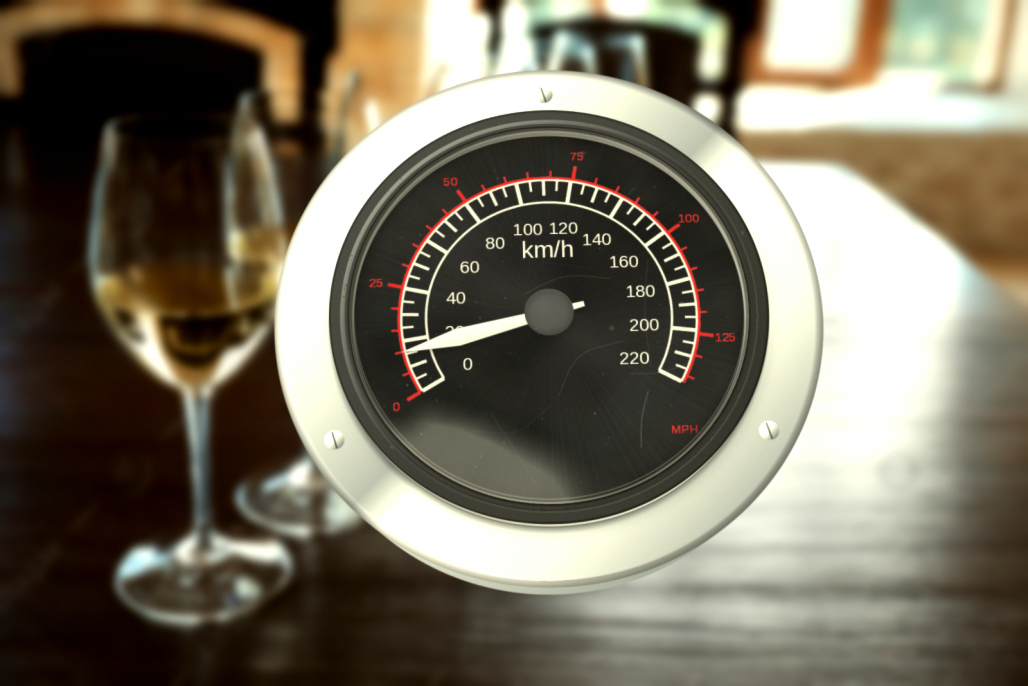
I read 15 km/h
